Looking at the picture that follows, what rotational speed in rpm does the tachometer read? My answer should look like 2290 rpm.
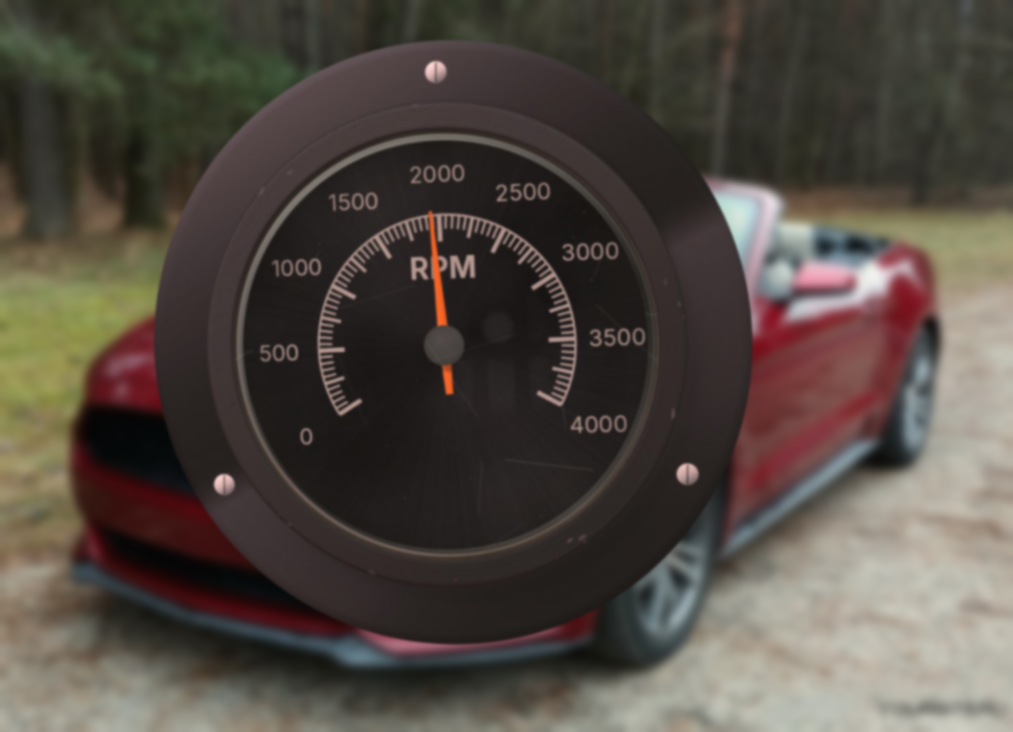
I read 1950 rpm
